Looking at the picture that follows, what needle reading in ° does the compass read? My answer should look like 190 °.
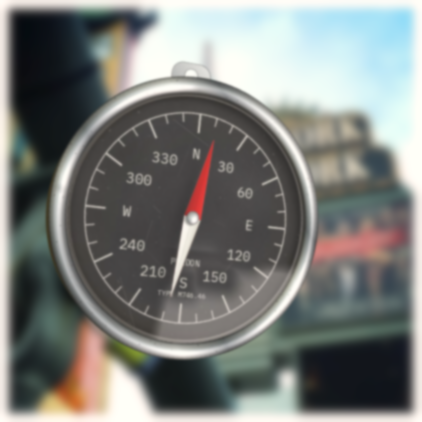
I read 10 °
